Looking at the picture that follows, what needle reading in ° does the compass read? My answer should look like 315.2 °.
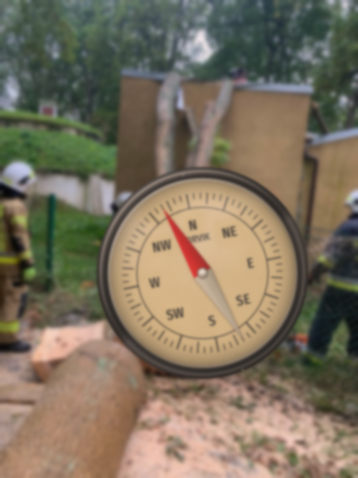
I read 340 °
